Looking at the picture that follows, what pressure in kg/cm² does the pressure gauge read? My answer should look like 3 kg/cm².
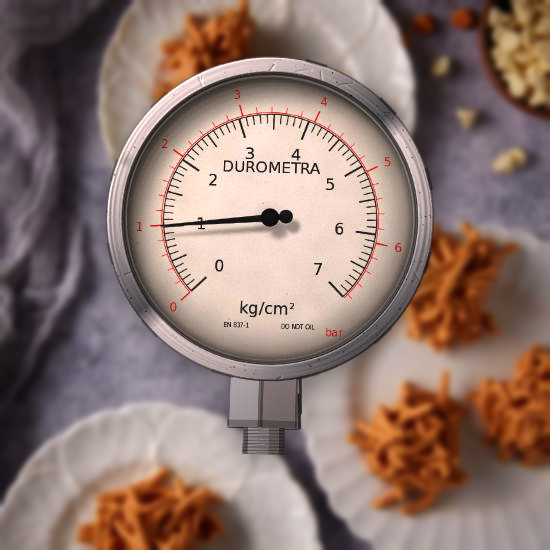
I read 1 kg/cm²
